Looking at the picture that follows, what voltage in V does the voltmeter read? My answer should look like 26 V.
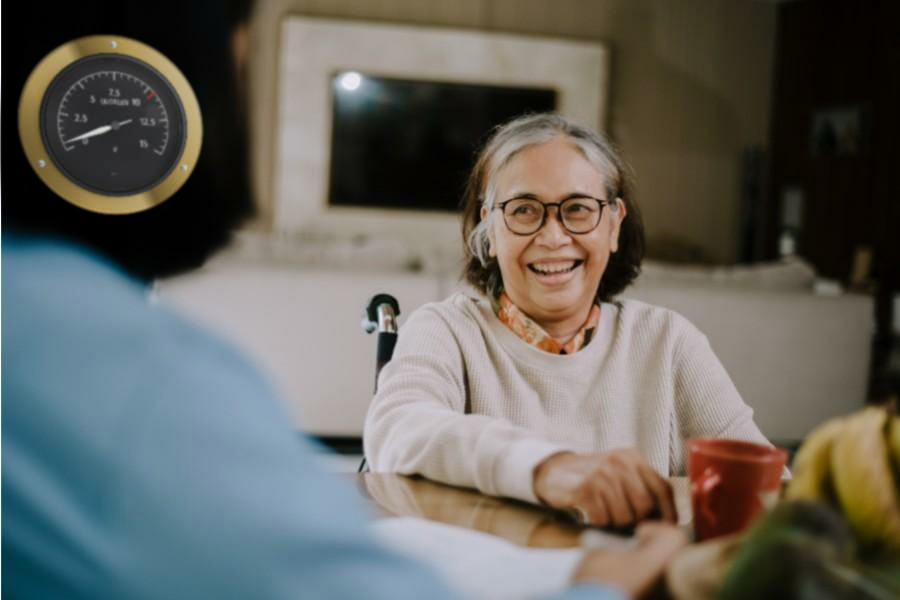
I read 0.5 V
